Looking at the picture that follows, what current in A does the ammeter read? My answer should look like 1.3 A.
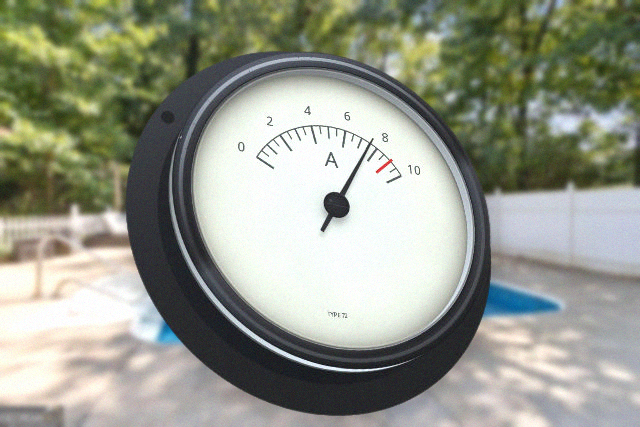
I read 7.5 A
